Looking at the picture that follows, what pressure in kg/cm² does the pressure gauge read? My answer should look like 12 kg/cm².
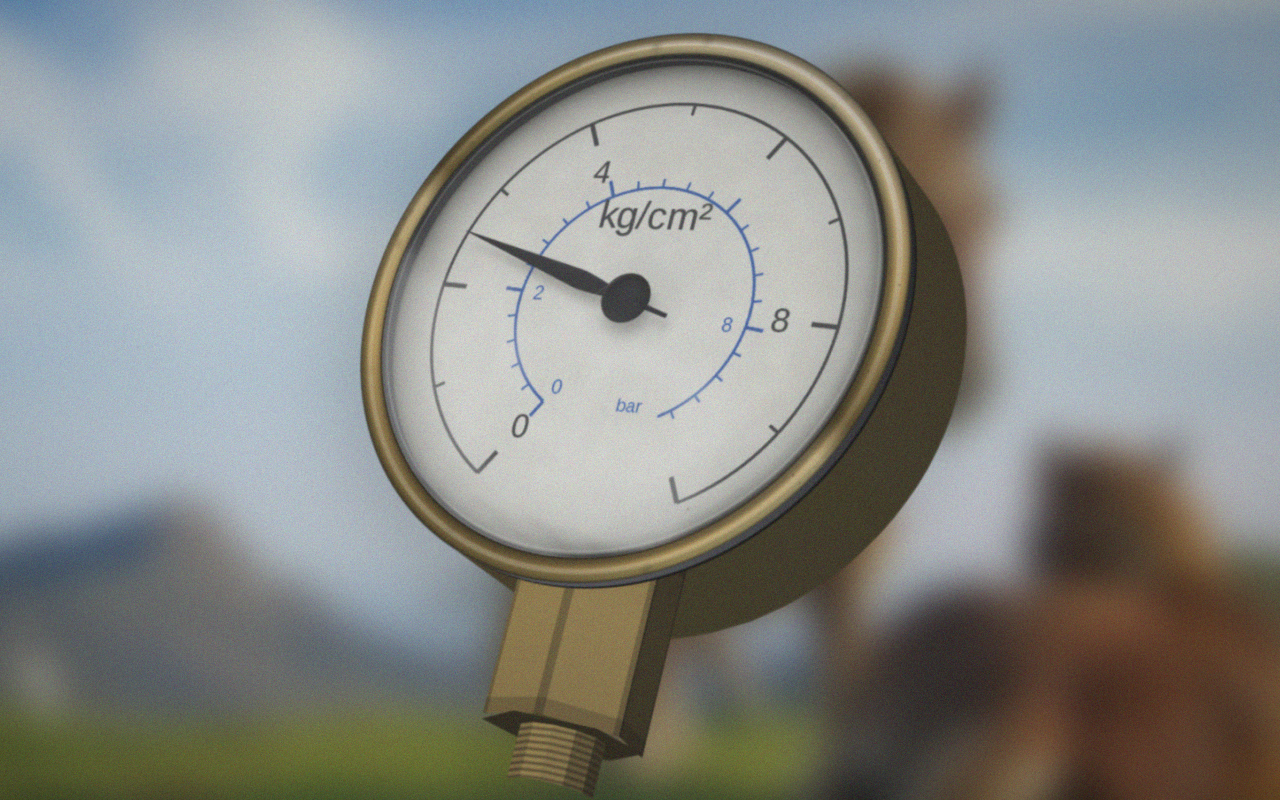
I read 2.5 kg/cm²
